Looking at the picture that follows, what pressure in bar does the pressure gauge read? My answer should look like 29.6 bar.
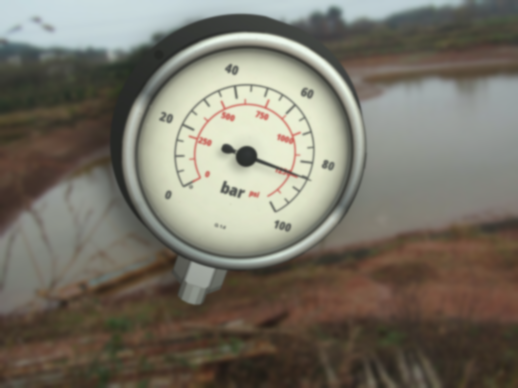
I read 85 bar
